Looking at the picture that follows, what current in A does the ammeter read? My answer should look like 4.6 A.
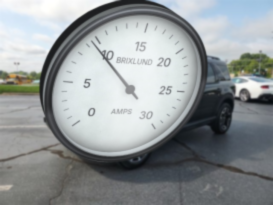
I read 9.5 A
